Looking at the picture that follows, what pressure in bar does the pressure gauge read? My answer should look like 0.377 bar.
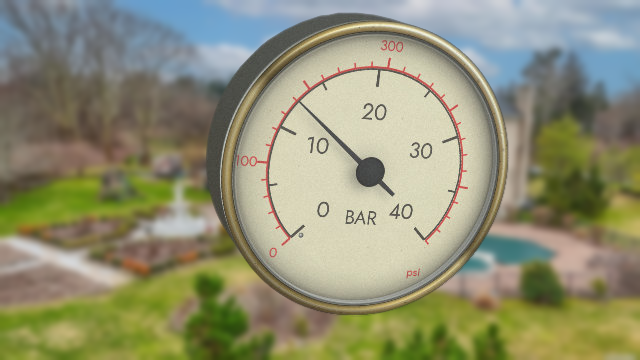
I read 12.5 bar
